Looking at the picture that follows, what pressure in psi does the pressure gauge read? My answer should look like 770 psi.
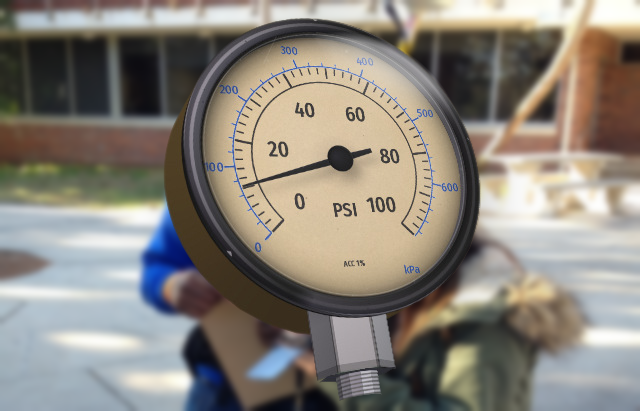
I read 10 psi
